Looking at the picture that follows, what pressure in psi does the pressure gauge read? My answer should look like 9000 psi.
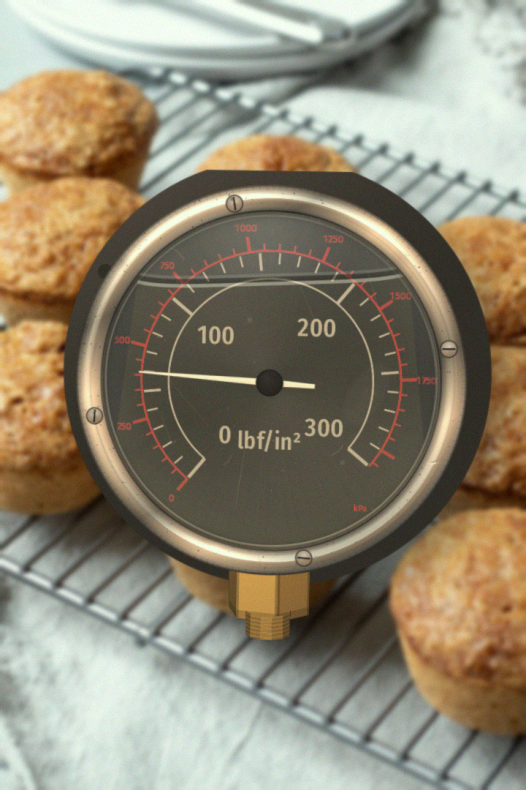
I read 60 psi
